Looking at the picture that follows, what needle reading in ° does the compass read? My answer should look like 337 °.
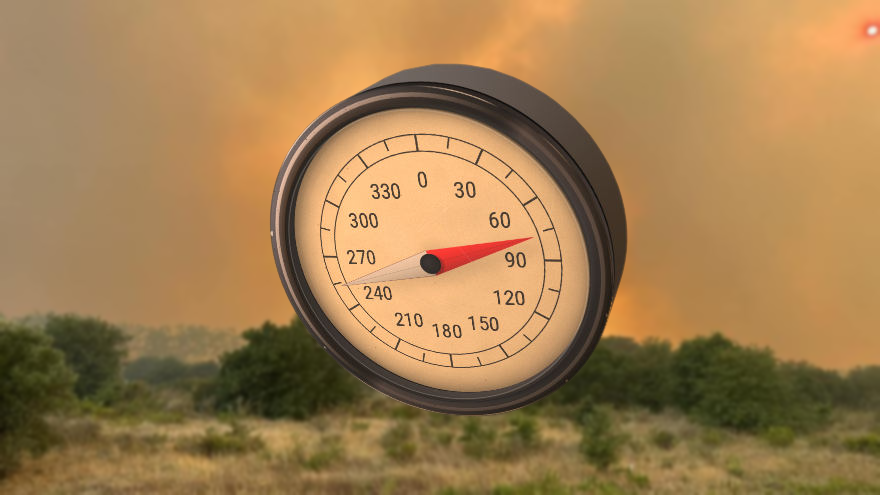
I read 75 °
